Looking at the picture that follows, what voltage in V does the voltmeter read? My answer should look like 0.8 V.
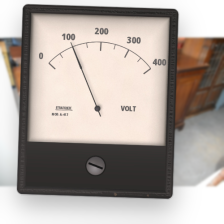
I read 100 V
